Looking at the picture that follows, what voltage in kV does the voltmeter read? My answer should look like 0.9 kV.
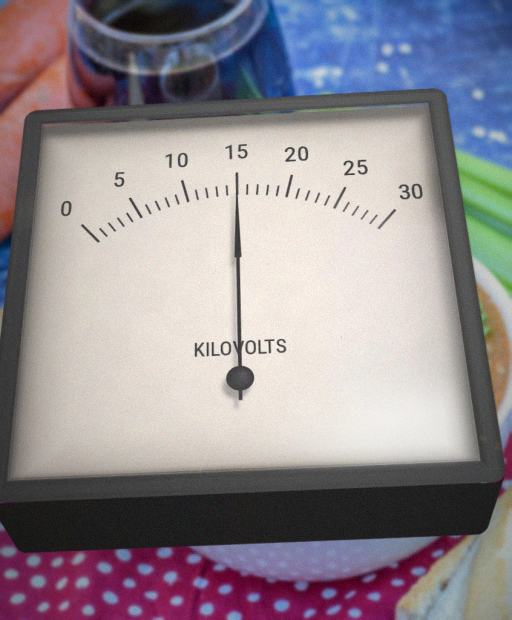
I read 15 kV
